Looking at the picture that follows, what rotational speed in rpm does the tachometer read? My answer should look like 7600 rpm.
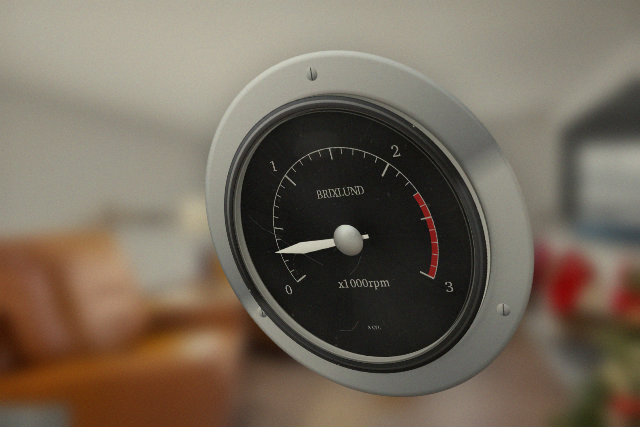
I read 300 rpm
